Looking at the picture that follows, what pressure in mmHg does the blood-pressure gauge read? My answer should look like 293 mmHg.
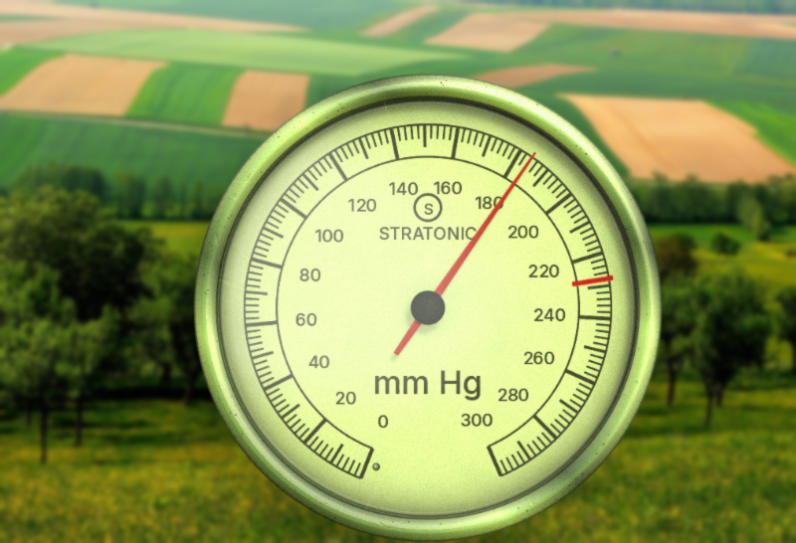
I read 184 mmHg
